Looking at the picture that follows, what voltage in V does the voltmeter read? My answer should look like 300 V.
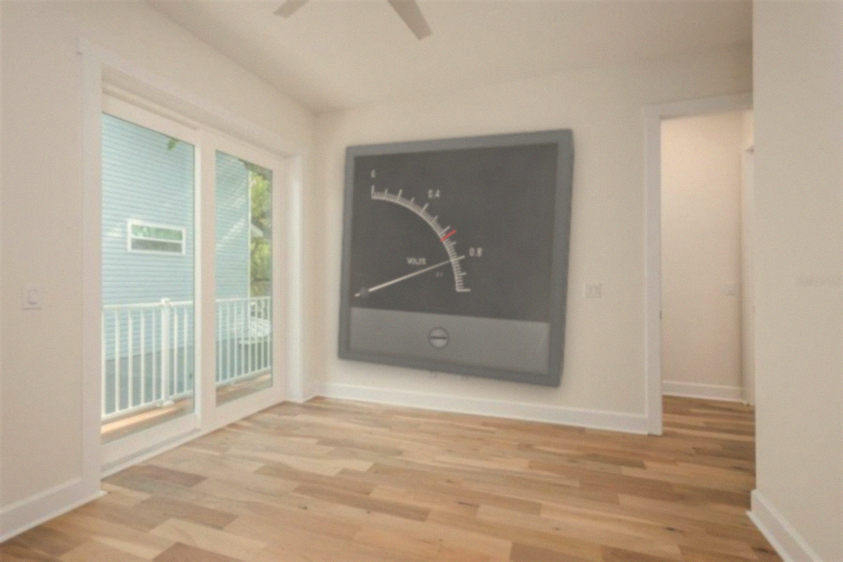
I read 0.8 V
